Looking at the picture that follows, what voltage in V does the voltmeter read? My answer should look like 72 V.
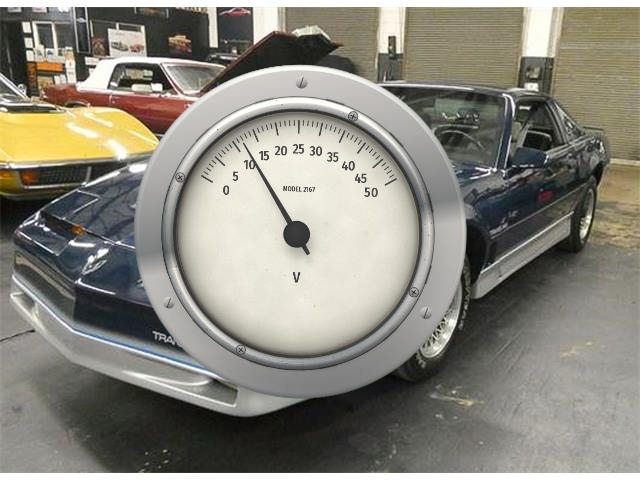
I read 12 V
